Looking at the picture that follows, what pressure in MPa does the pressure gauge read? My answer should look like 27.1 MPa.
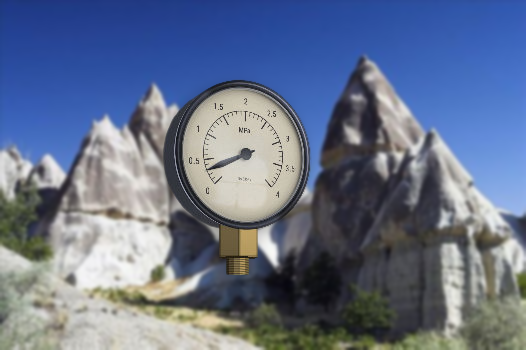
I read 0.3 MPa
